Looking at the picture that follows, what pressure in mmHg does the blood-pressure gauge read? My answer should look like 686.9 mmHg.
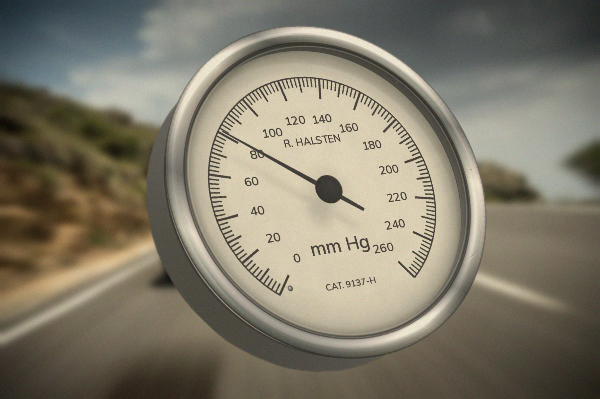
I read 80 mmHg
